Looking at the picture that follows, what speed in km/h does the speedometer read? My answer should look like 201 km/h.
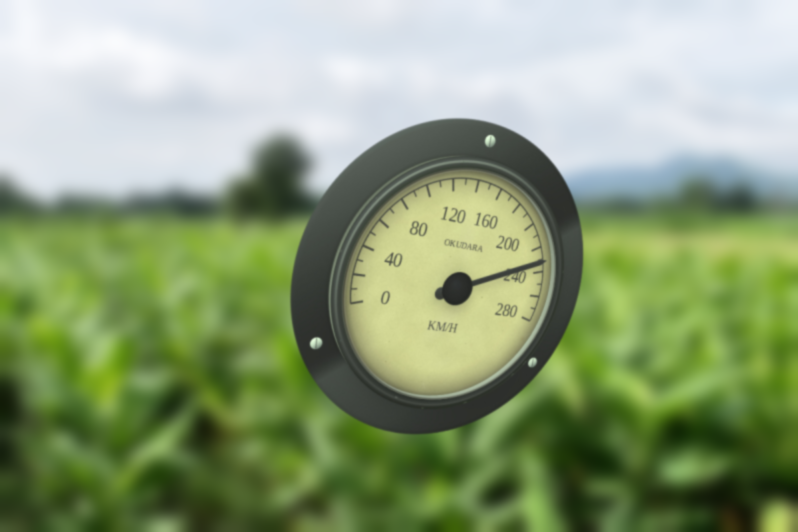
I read 230 km/h
